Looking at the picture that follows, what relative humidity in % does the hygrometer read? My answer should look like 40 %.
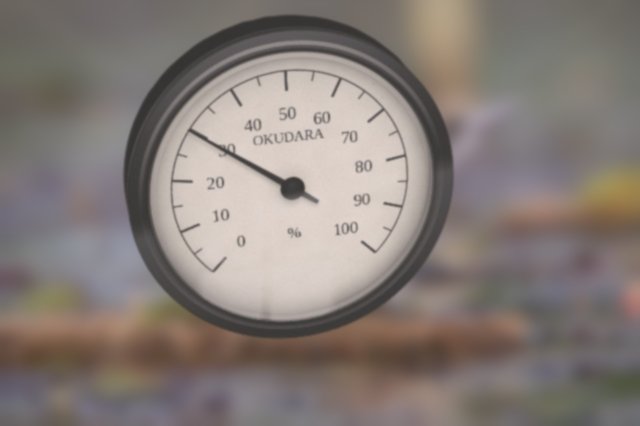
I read 30 %
